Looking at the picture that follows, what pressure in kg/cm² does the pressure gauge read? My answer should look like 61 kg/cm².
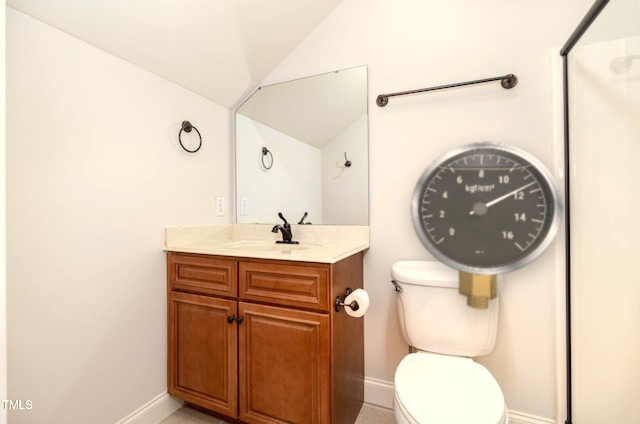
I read 11.5 kg/cm²
